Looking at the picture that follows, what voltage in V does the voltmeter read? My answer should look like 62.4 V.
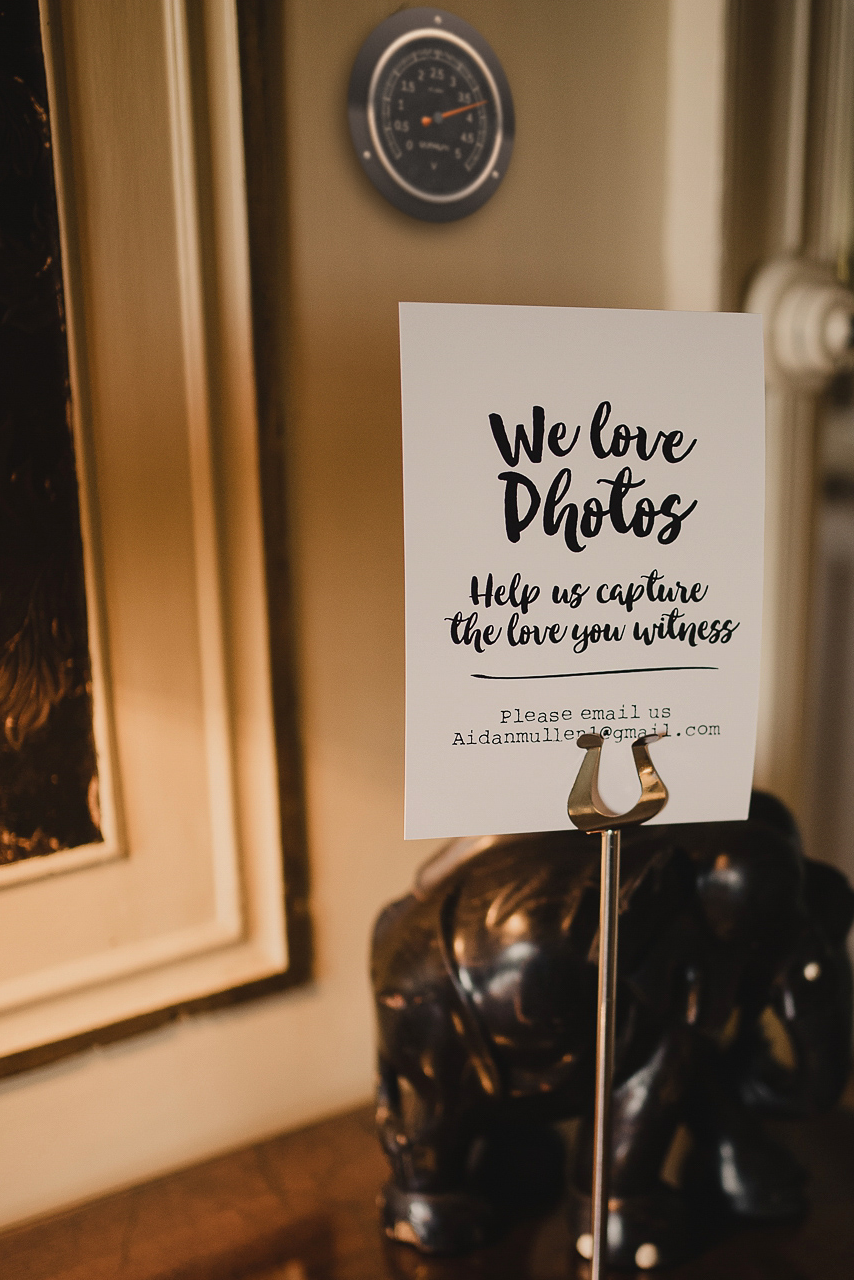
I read 3.75 V
